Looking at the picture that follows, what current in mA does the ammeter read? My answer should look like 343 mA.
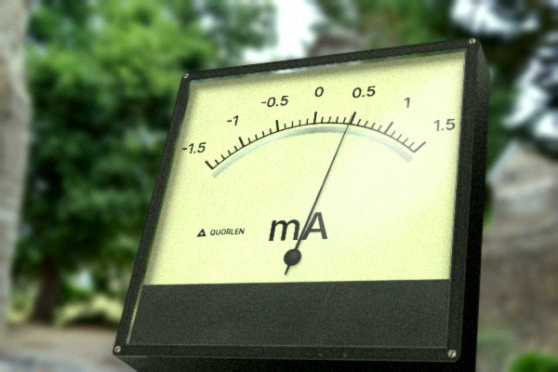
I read 0.5 mA
